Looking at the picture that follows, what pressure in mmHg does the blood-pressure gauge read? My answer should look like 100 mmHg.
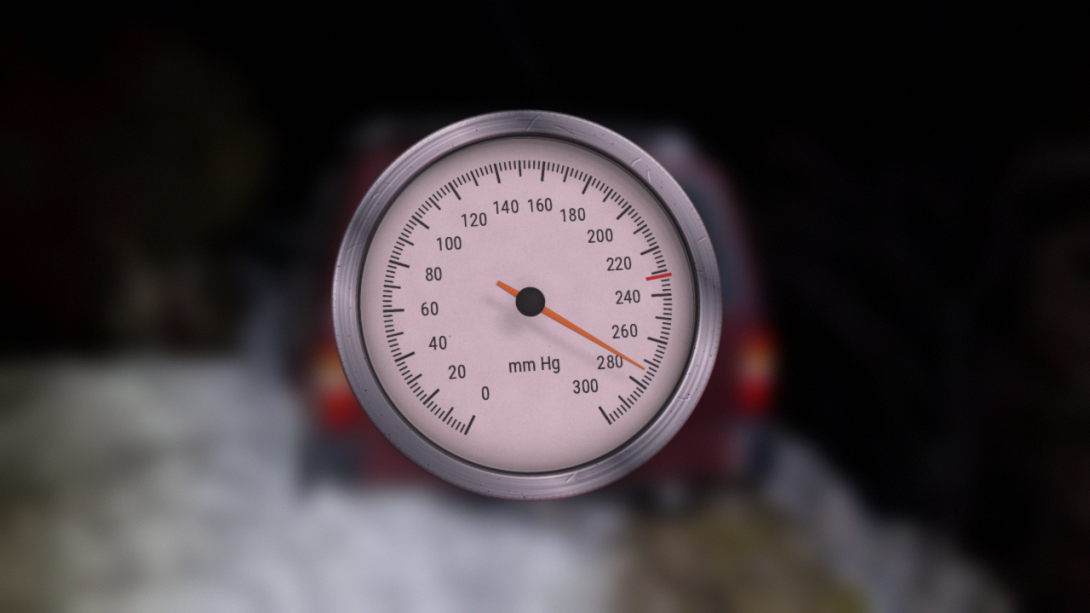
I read 274 mmHg
